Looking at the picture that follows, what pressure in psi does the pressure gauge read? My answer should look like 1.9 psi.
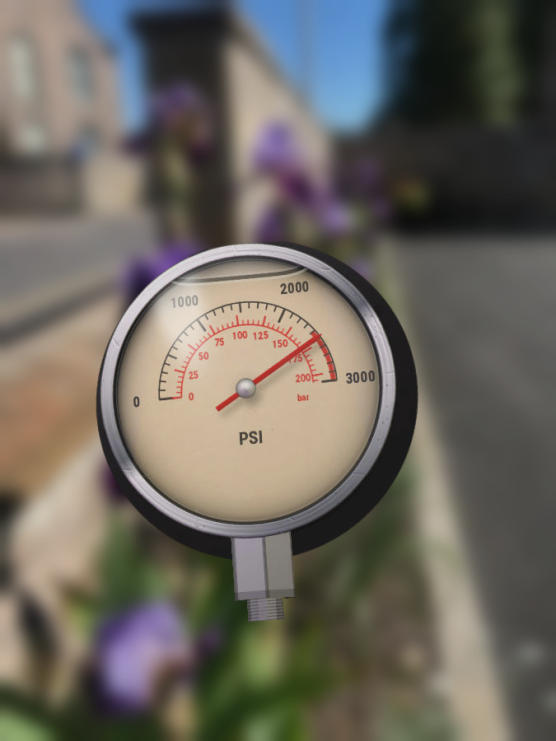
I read 2500 psi
